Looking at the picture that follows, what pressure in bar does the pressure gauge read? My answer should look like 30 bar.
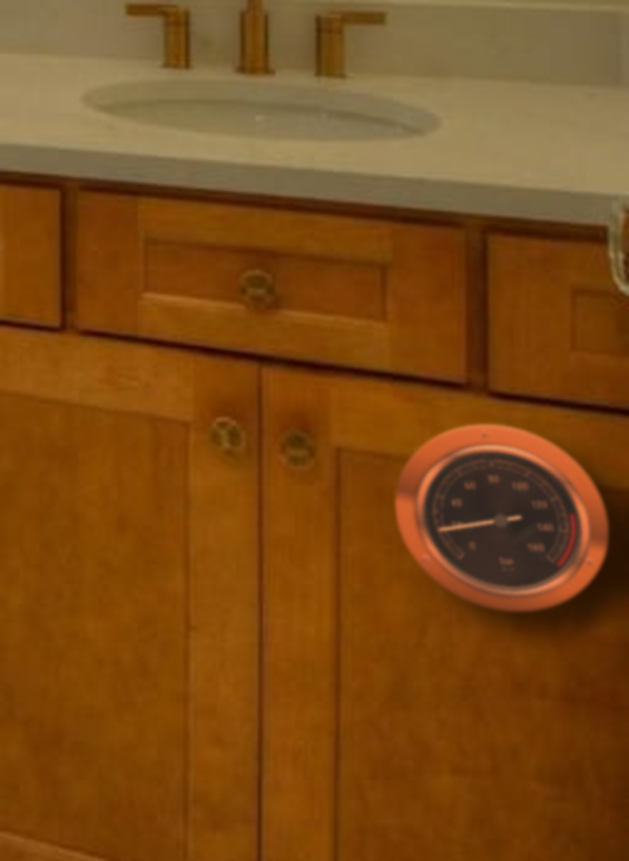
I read 20 bar
